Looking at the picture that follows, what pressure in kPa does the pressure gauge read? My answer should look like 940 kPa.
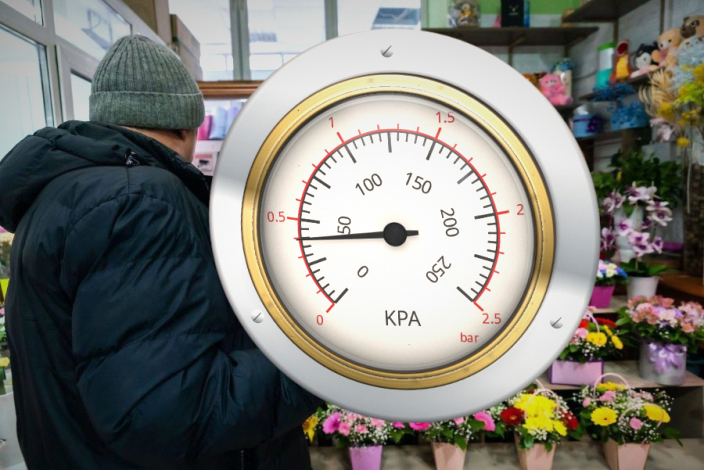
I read 40 kPa
